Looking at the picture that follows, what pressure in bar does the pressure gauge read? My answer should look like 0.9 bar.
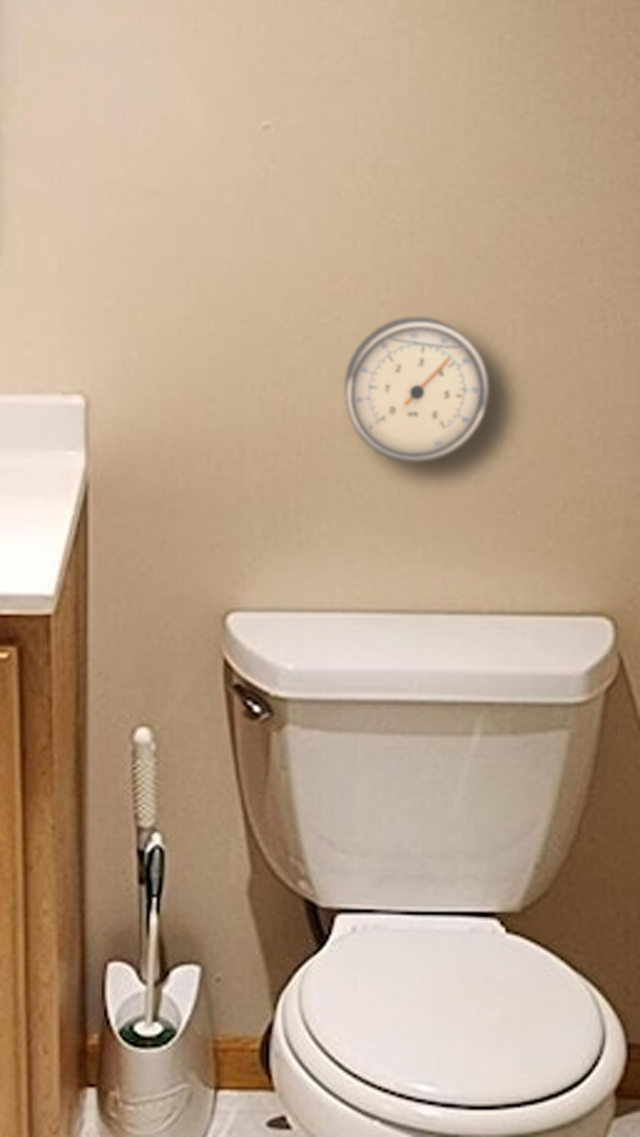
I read 3.8 bar
